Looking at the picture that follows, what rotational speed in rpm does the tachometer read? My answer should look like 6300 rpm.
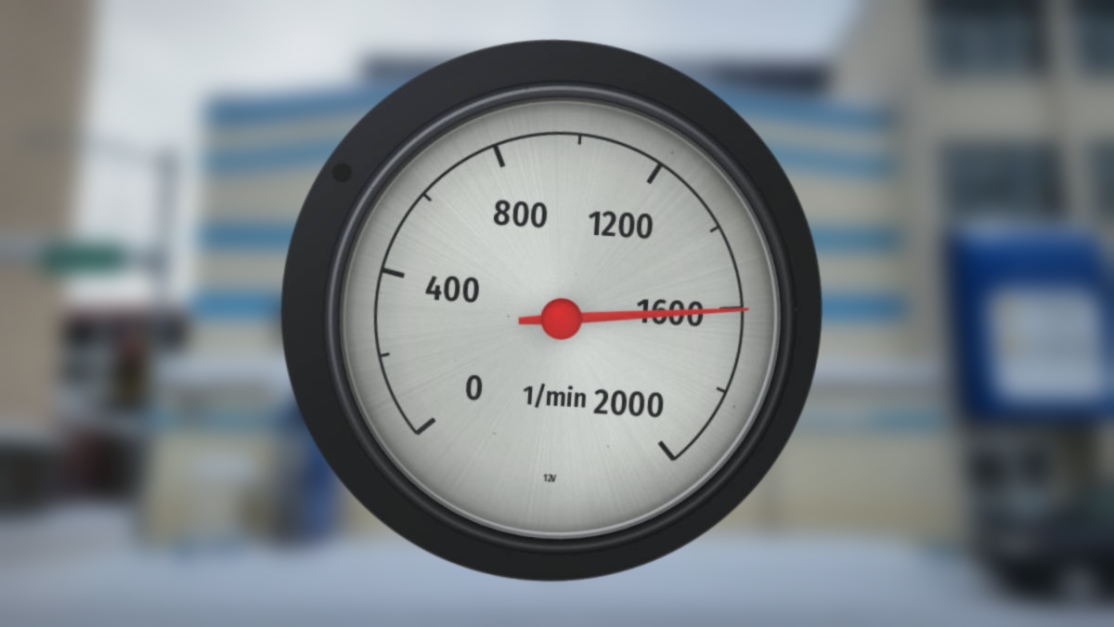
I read 1600 rpm
